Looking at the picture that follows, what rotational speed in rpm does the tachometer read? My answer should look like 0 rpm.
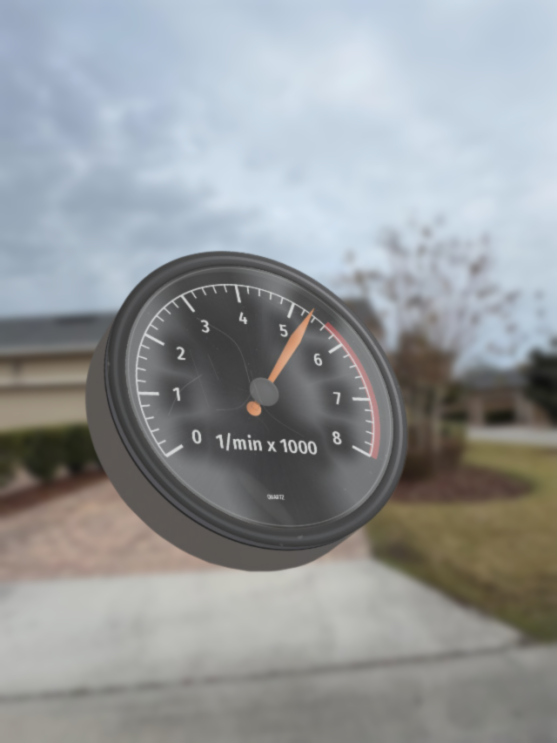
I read 5300 rpm
